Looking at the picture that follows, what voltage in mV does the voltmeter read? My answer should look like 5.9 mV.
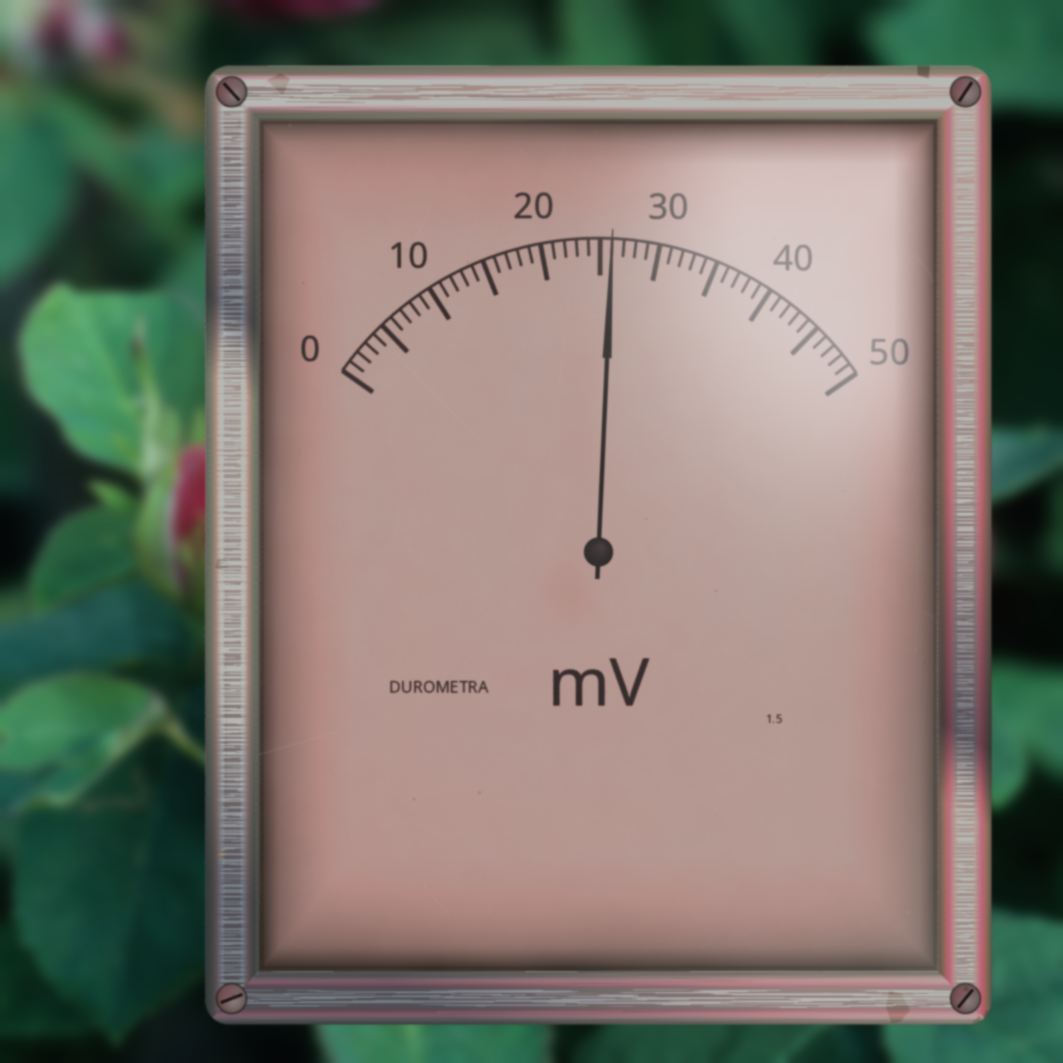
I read 26 mV
